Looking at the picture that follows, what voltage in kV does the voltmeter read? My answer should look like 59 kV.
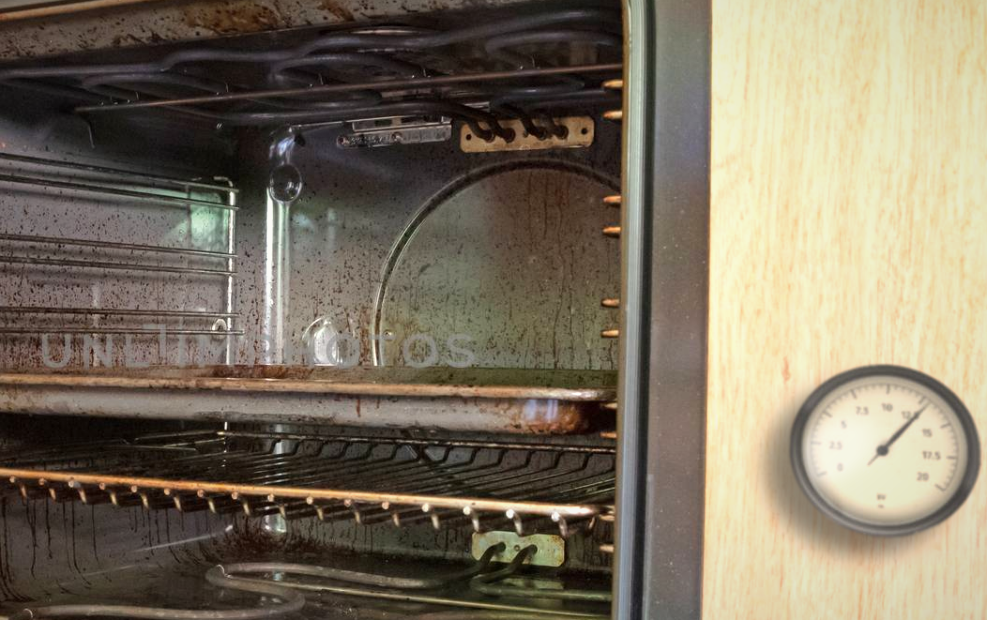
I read 13 kV
